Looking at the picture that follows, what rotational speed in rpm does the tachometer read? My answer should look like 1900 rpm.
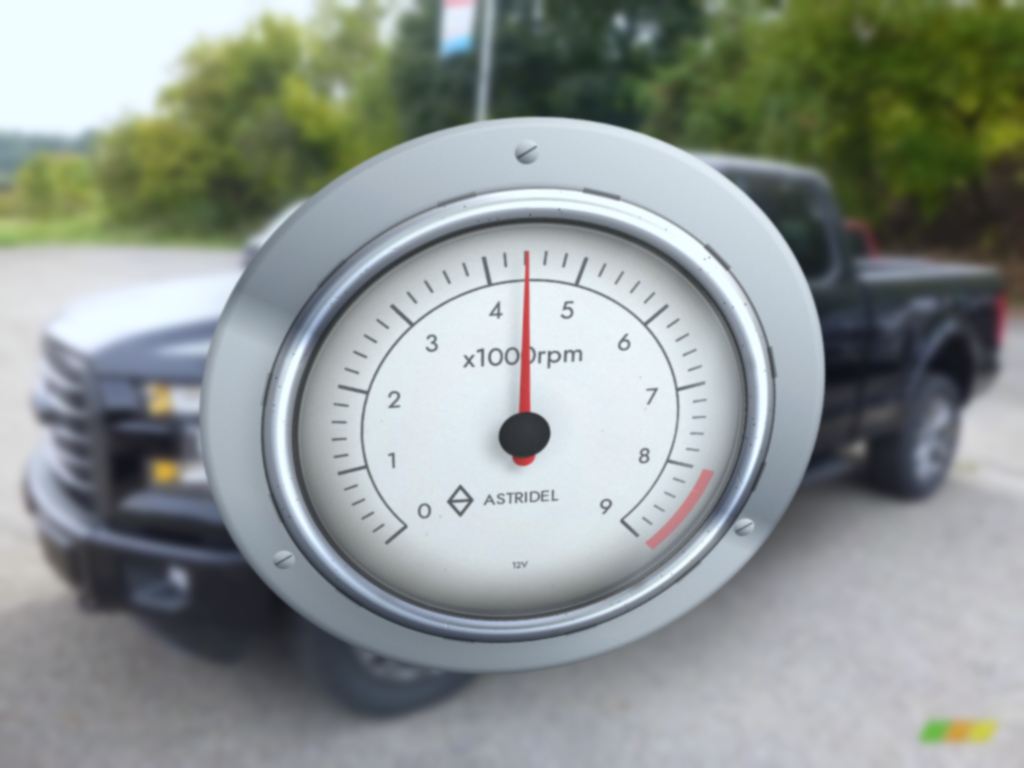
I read 4400 rpm
